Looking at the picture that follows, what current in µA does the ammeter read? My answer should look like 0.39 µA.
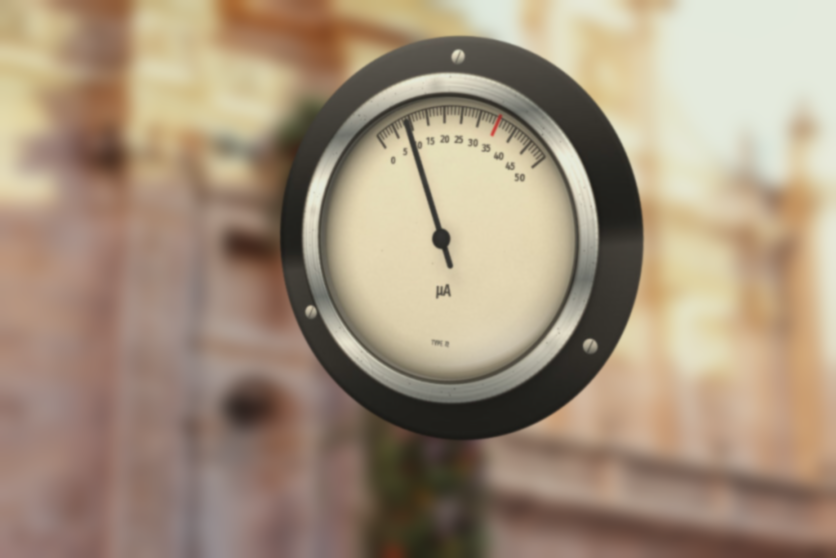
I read 10 µA
